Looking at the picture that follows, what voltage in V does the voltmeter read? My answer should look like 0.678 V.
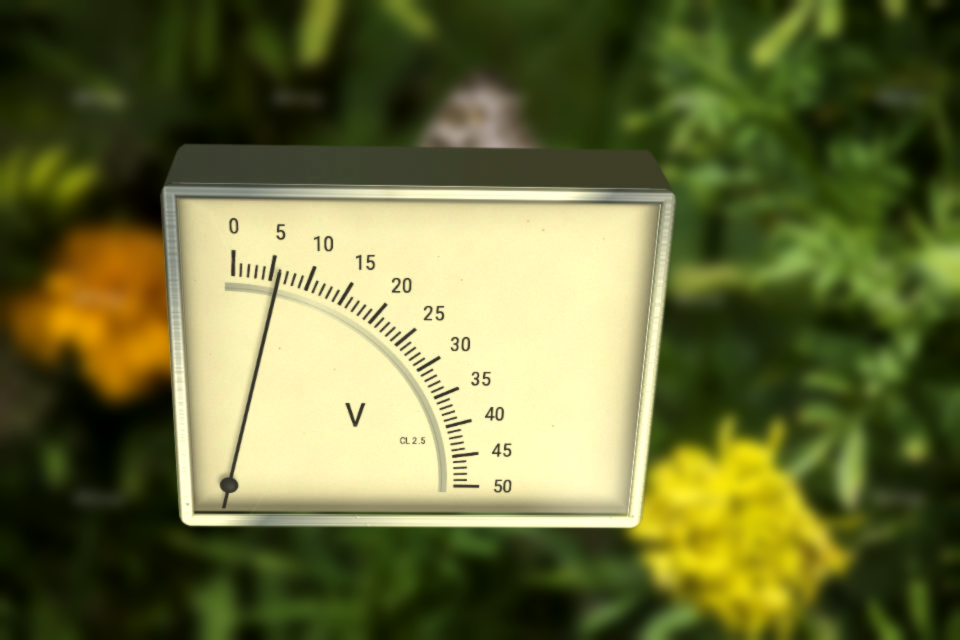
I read 6 V
